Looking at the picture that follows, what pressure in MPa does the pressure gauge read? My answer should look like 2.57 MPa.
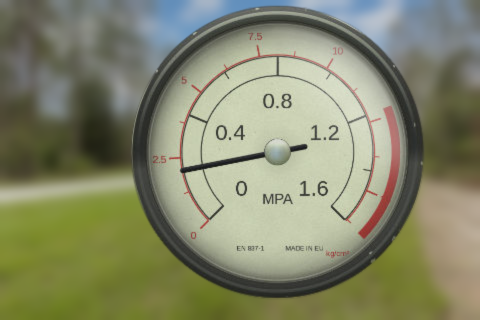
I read 0.2 MPa
